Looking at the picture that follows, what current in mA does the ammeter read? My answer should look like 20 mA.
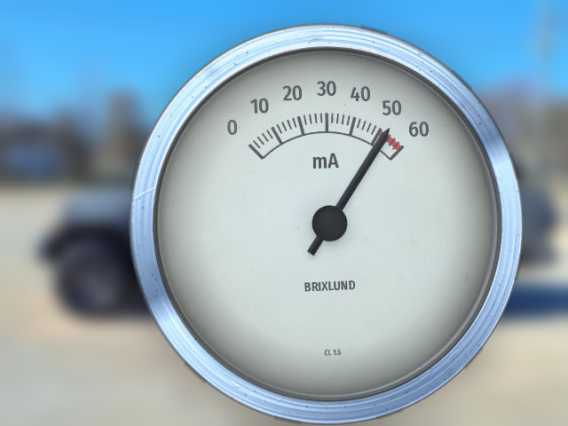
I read 52 mA
